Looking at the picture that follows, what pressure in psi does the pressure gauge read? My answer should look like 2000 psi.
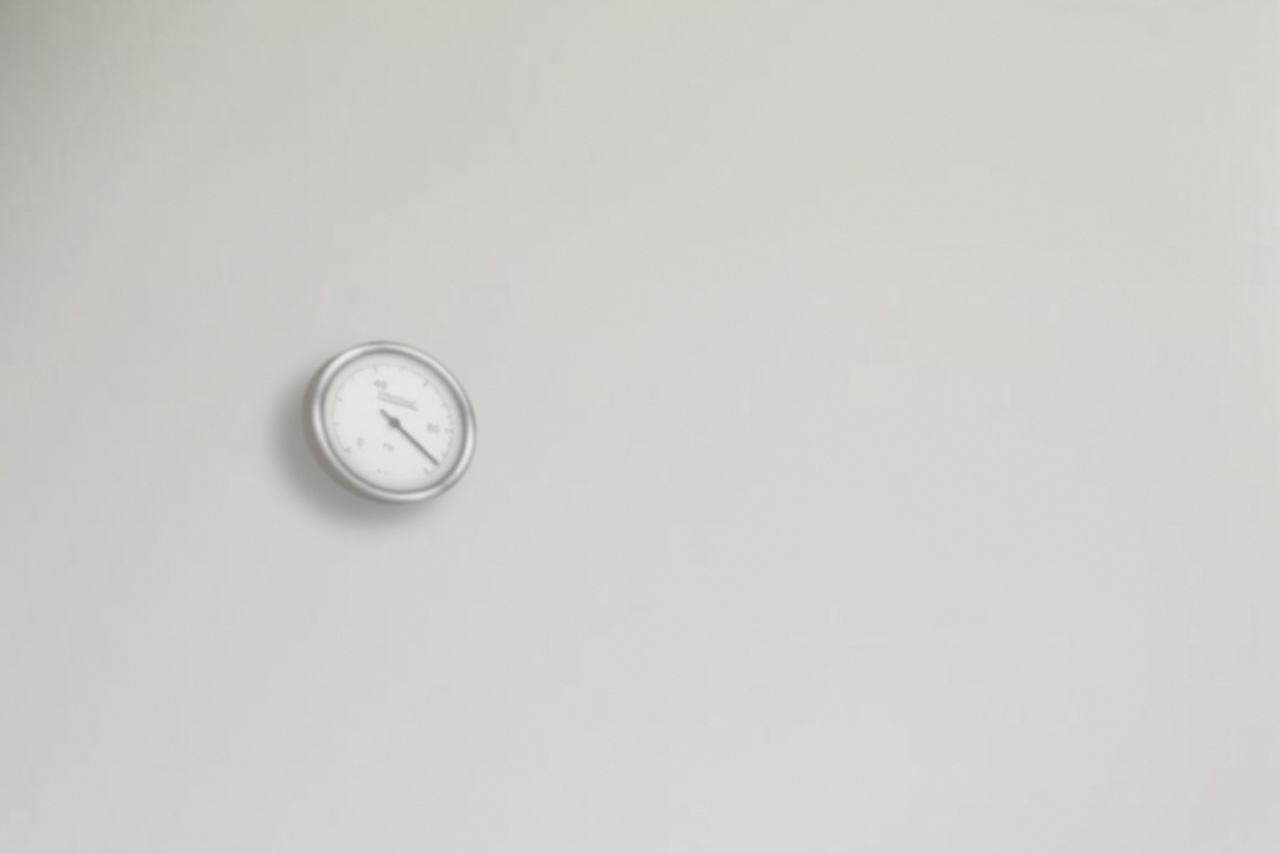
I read 95 psi
